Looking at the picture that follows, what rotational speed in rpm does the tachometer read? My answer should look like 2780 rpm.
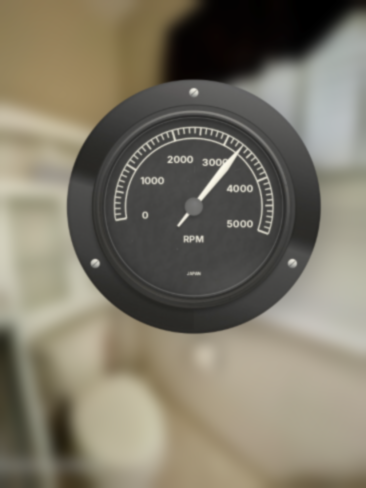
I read 3300 rpm
